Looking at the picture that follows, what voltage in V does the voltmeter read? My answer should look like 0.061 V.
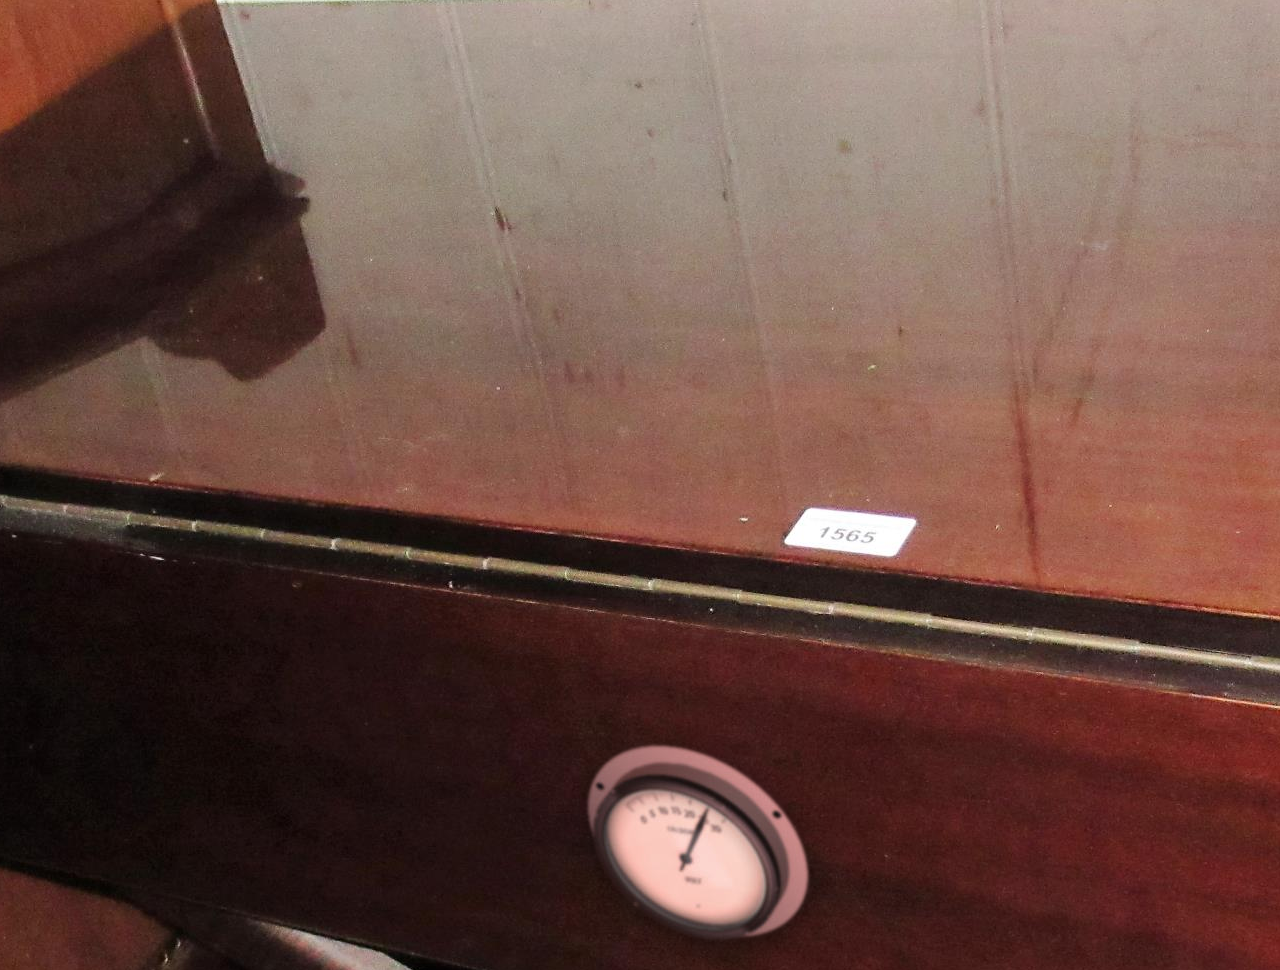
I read 25 V
